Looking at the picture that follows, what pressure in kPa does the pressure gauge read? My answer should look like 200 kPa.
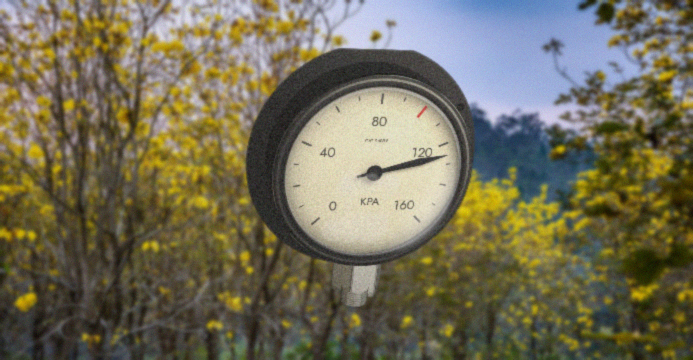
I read 125 kPa
